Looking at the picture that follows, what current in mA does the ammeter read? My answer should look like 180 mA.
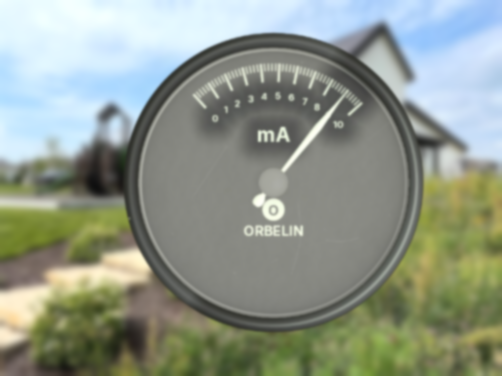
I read 9 mA
